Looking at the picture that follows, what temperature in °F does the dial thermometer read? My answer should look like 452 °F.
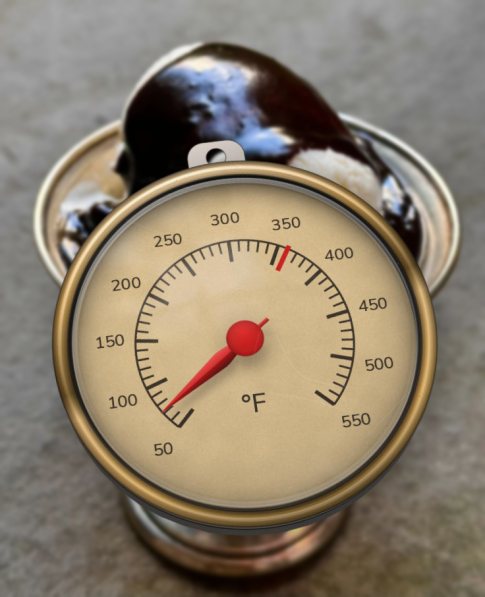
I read 70 °F
